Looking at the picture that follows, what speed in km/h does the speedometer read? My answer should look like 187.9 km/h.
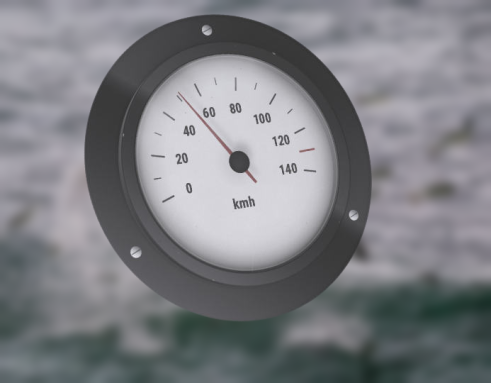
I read 50 km/h
